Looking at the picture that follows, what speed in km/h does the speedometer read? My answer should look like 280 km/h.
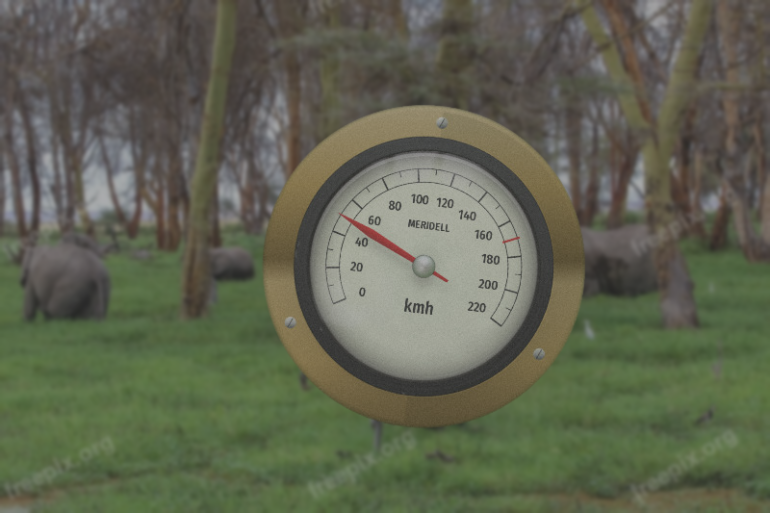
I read 50 km/h
